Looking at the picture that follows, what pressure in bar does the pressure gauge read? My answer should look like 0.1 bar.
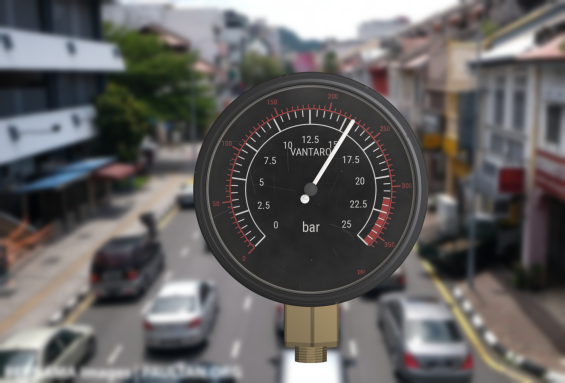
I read 15.5 bar
